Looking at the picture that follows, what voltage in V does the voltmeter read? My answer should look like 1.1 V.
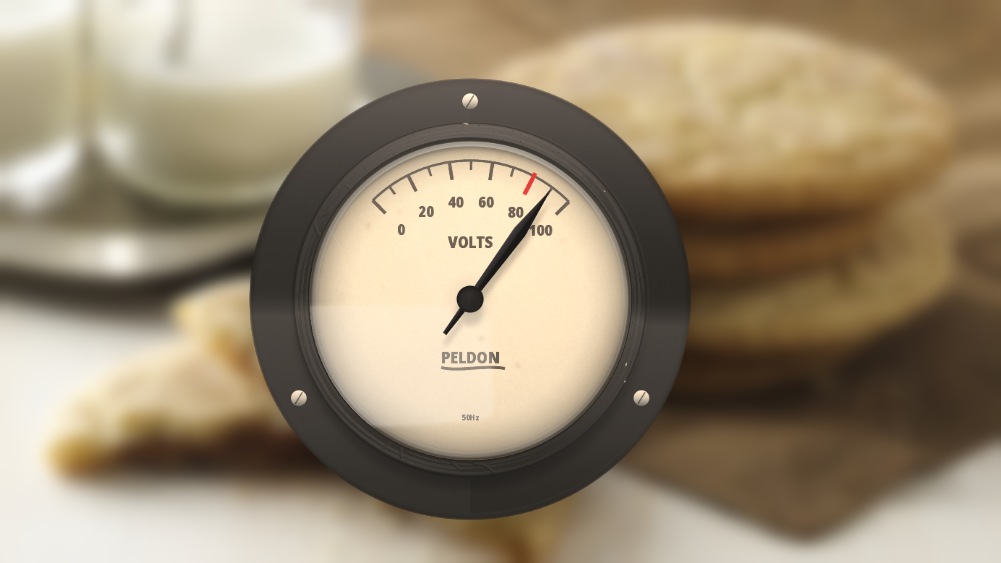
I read 90 V
